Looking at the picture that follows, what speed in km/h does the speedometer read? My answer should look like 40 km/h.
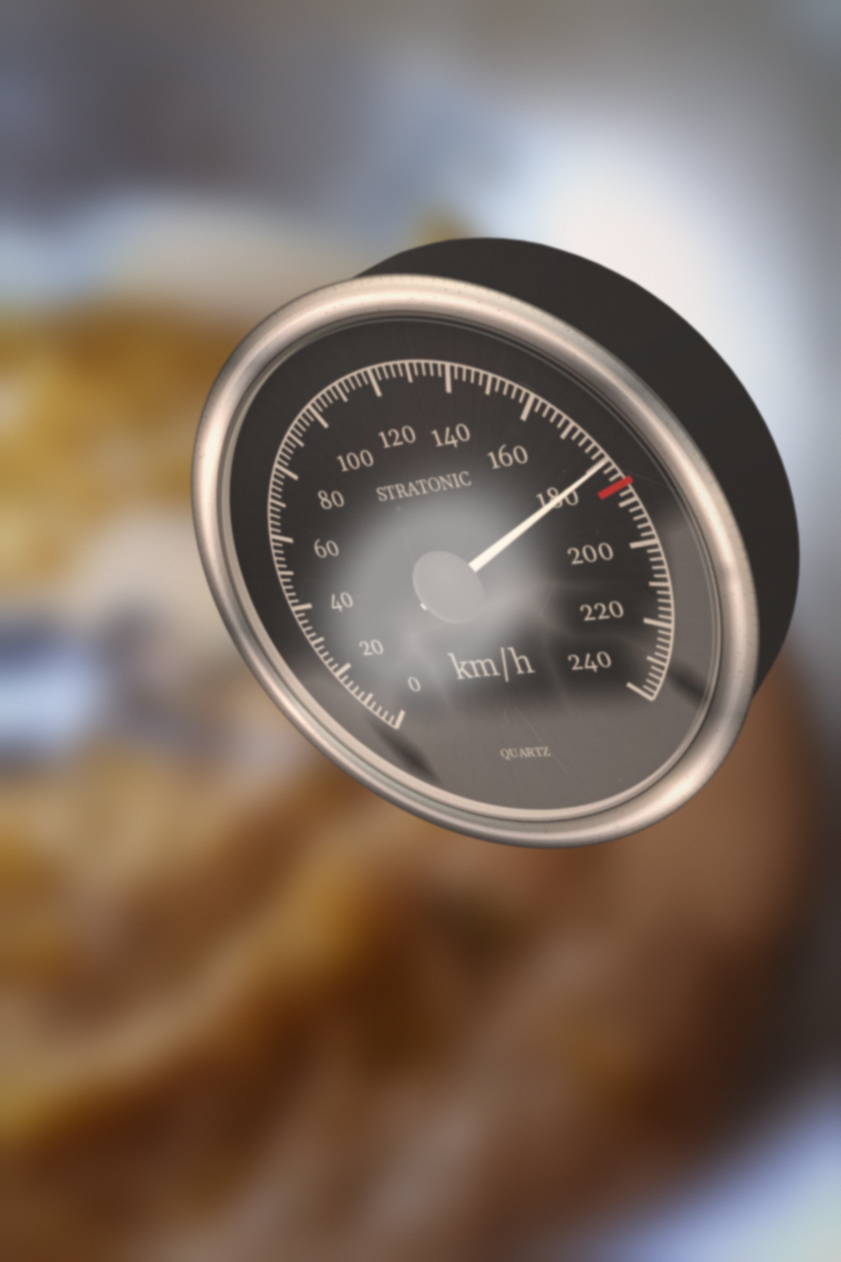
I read 180 km/h
